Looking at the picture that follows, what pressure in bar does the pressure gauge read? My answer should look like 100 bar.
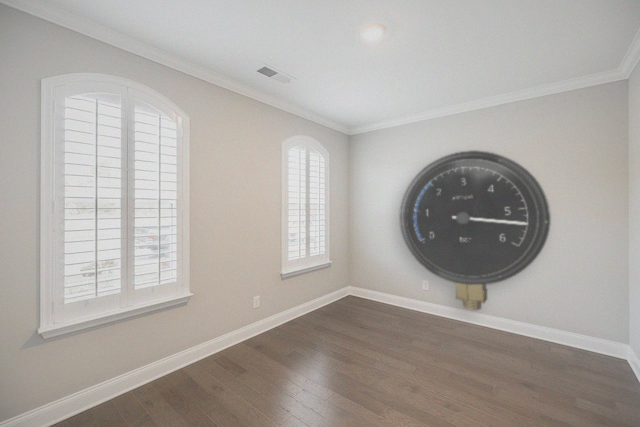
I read 5.4 bar
